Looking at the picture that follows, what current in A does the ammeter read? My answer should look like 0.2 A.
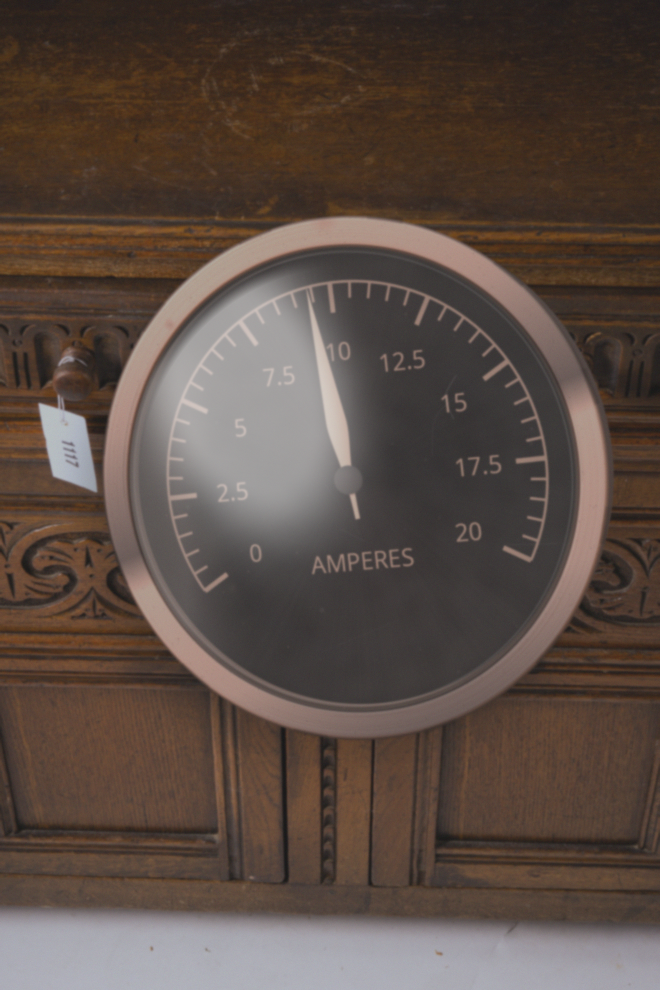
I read 9.5 A
